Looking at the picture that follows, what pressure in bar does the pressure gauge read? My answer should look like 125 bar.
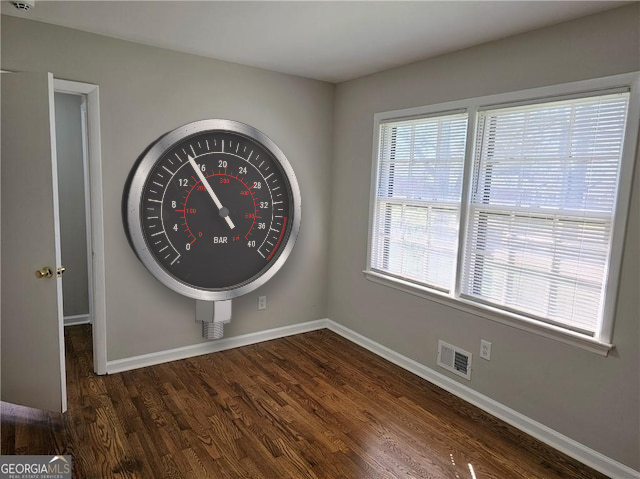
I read 15 bar
